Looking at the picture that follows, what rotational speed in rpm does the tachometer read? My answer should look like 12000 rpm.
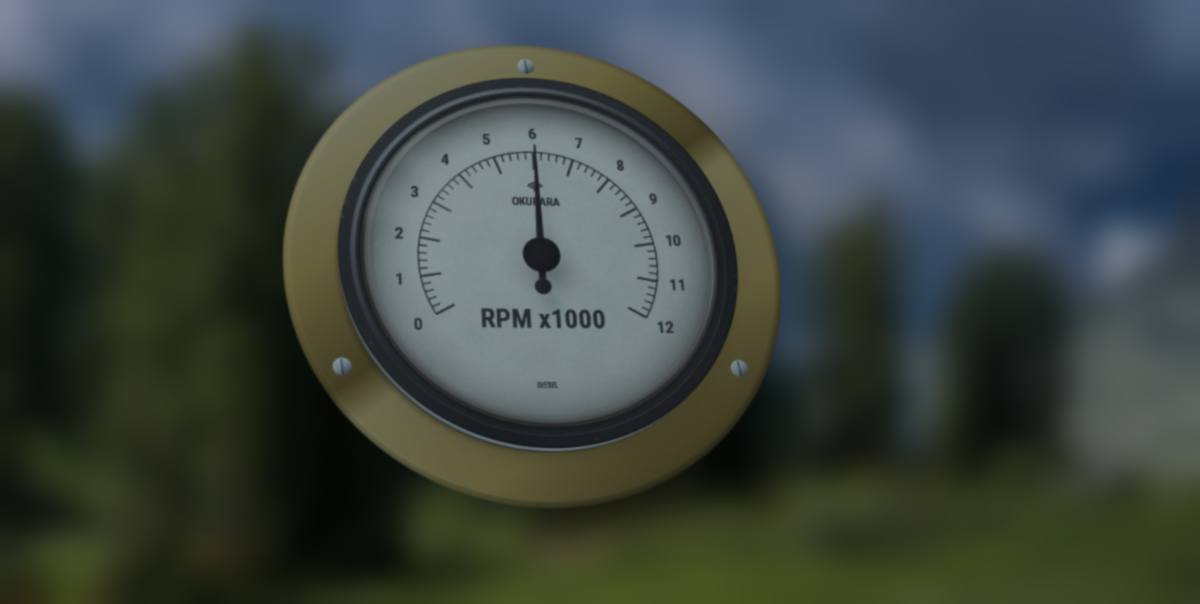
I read 6000 rpm
